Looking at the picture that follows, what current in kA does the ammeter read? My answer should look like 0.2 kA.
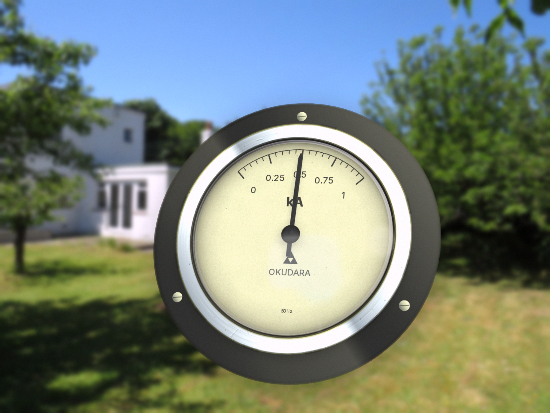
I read 0.5 kA
